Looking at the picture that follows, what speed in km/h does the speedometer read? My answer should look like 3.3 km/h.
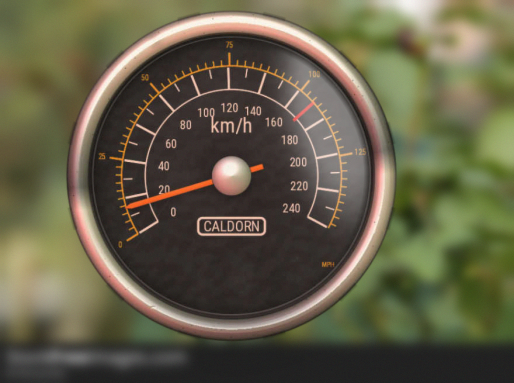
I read 15 km/h
